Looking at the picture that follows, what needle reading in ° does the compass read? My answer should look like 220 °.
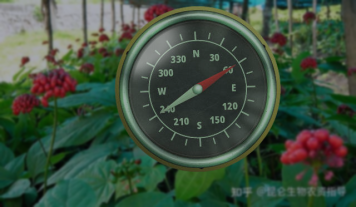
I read 60 °
